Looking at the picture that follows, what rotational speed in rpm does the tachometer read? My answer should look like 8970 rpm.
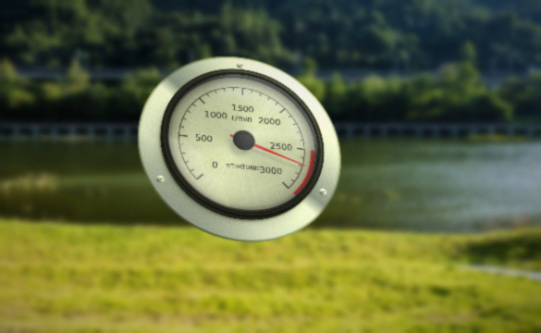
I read 2700 rpm
